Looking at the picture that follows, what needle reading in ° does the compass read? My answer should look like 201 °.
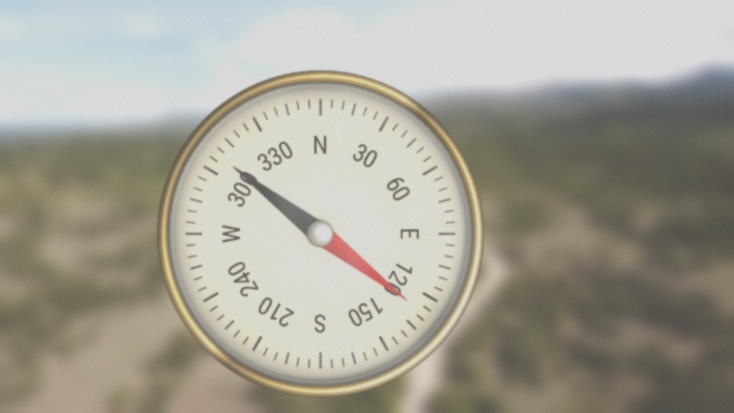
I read 127.5 °
